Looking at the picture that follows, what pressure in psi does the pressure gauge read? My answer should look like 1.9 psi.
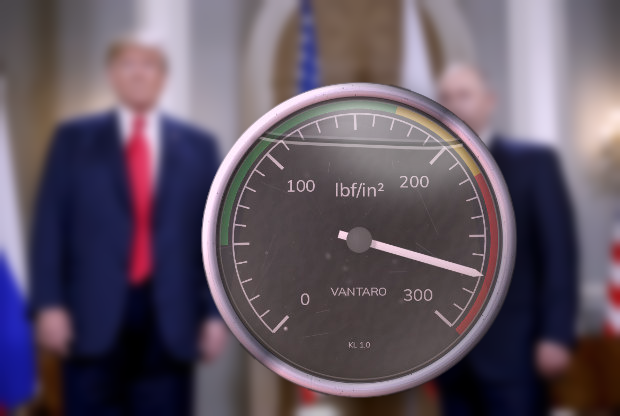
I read 270 psi
